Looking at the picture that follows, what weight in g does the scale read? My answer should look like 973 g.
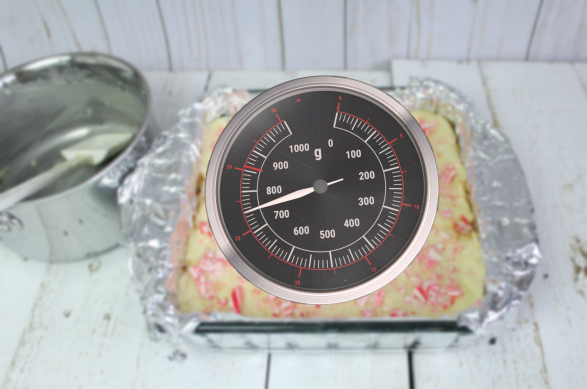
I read 750 g
